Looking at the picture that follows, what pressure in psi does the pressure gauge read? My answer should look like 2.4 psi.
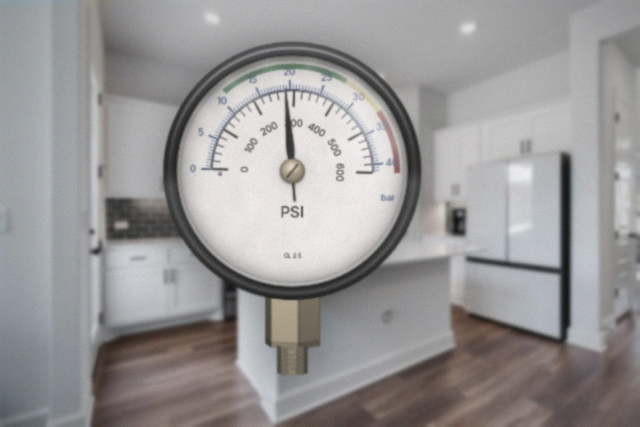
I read 280 psi
